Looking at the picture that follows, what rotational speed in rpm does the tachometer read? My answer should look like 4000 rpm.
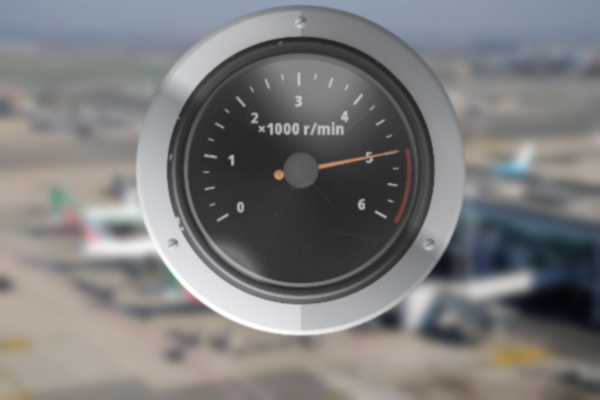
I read 5000 rpm
